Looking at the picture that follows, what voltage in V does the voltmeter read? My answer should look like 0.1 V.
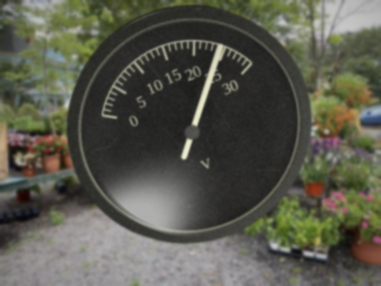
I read 24 V
